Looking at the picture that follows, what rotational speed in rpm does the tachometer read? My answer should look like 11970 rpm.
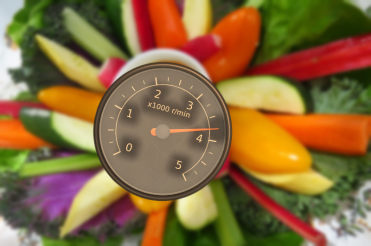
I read 3750 rpm
